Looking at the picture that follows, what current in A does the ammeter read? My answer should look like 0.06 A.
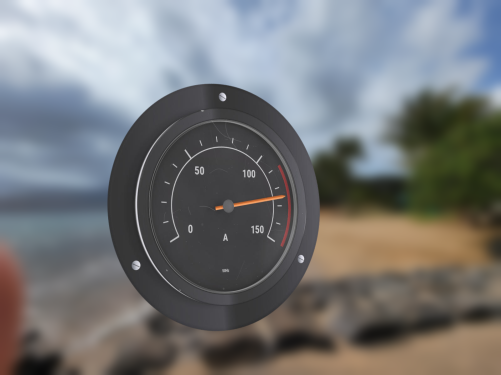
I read 125 A
